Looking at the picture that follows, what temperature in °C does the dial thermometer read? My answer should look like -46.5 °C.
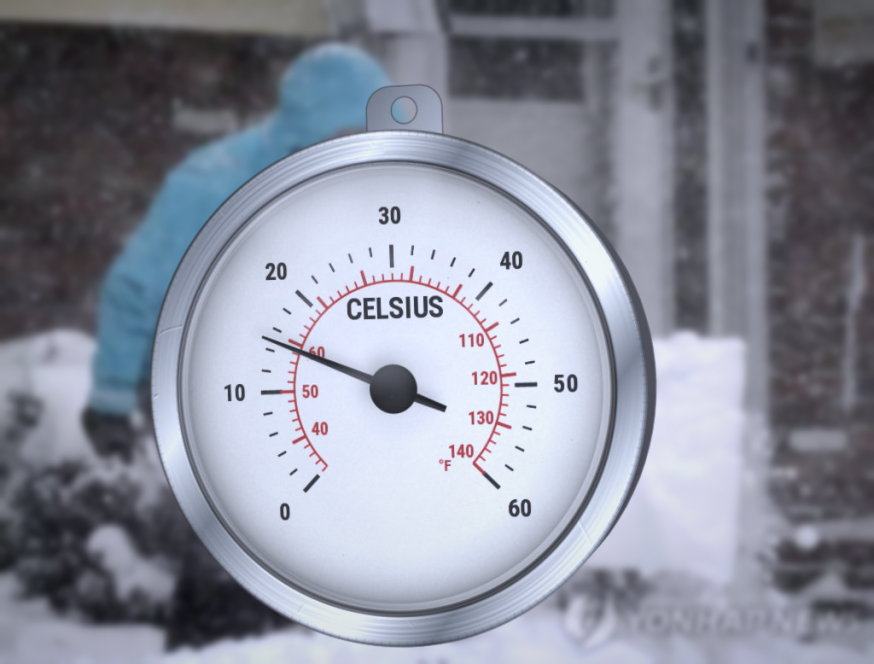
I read 15 °C
